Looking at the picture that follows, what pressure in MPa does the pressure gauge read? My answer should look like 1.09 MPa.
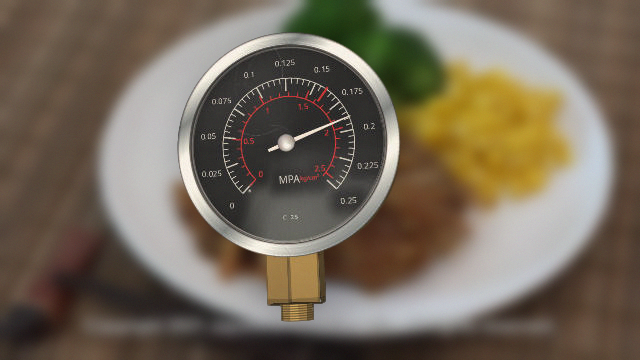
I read 0.19 MPa
